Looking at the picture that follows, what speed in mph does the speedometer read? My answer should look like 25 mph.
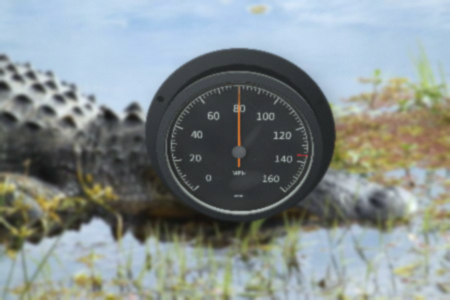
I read 80 mph
